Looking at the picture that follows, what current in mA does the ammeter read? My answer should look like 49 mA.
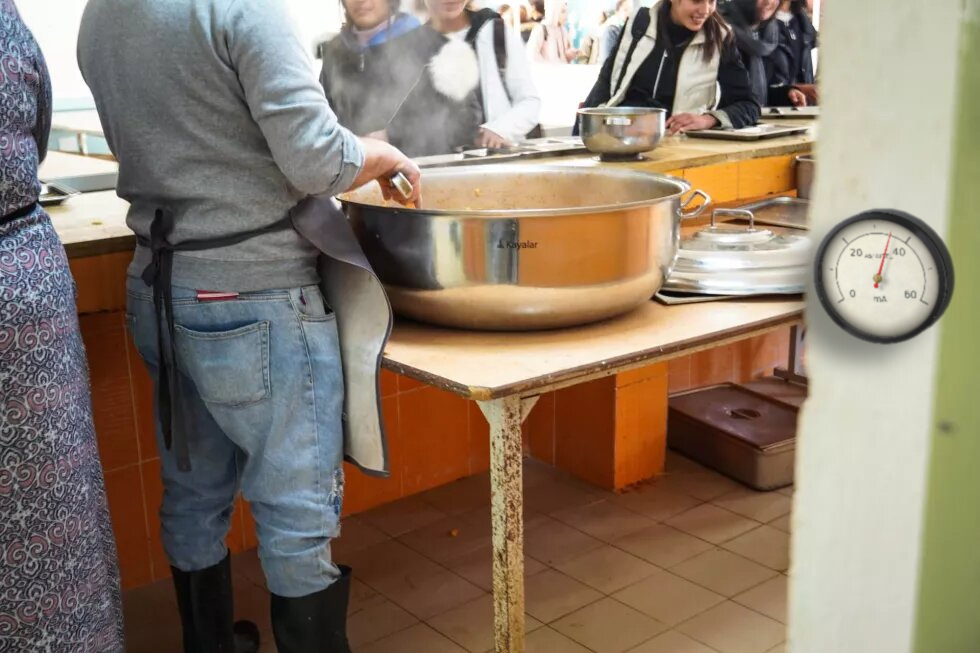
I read 35 mA
